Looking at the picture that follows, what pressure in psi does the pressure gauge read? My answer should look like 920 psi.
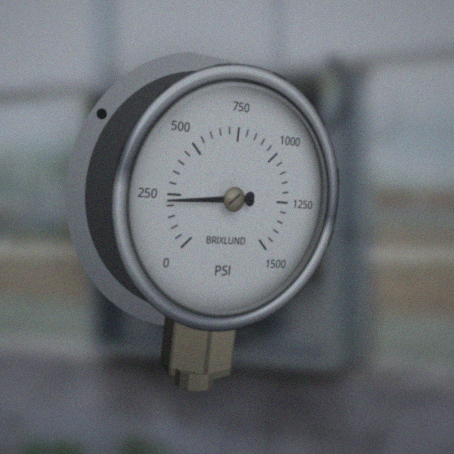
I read 225 psi
